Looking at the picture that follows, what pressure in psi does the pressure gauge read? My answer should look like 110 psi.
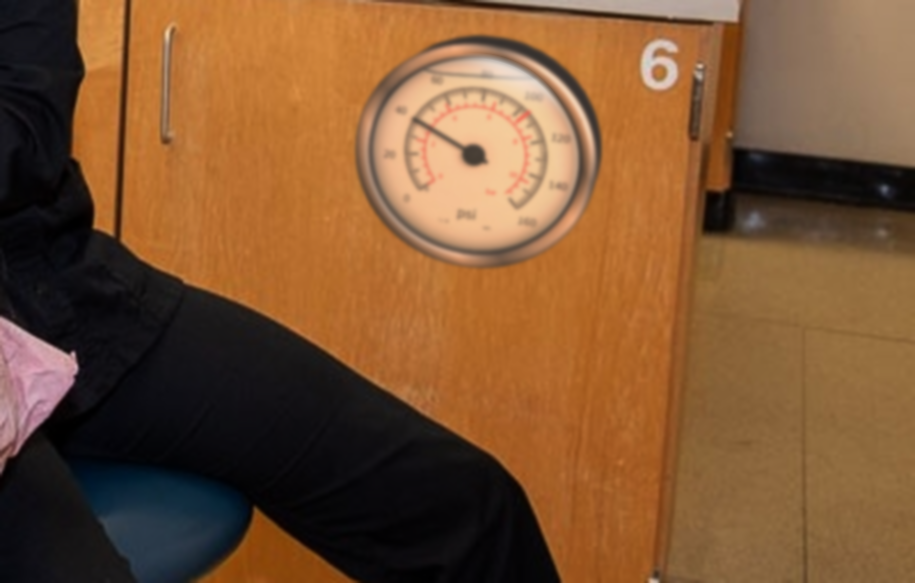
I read 40 psi
